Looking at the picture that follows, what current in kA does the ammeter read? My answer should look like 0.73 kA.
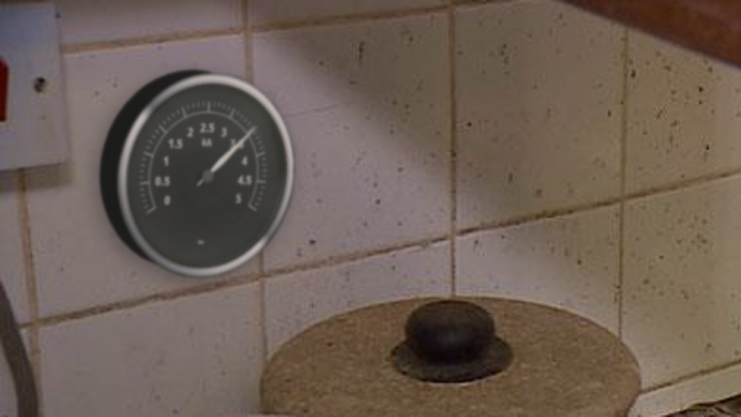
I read 3.5 kA
